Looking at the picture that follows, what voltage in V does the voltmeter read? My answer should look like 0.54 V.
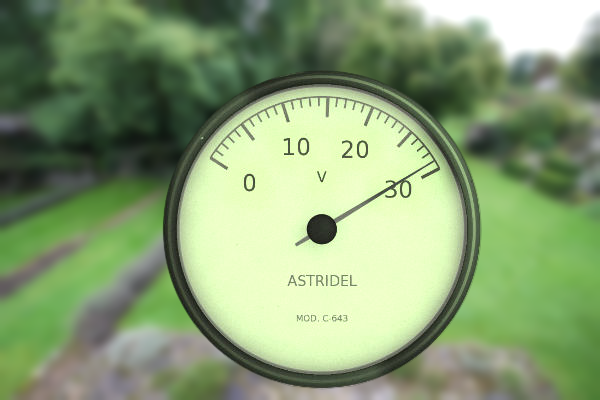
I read 29 V
